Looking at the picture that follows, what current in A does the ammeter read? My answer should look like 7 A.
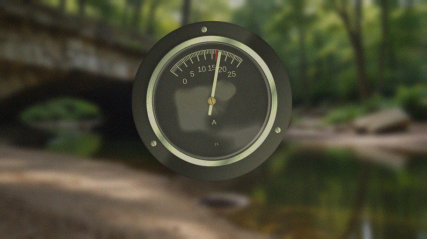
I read 17.5 A
